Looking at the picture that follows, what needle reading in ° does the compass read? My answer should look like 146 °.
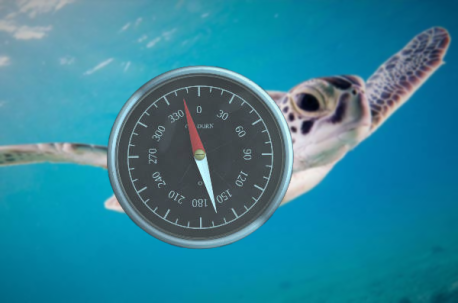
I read 345 °
